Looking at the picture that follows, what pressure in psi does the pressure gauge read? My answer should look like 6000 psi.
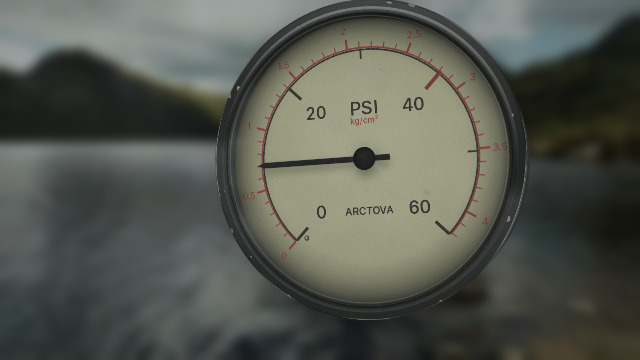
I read 10 psi
